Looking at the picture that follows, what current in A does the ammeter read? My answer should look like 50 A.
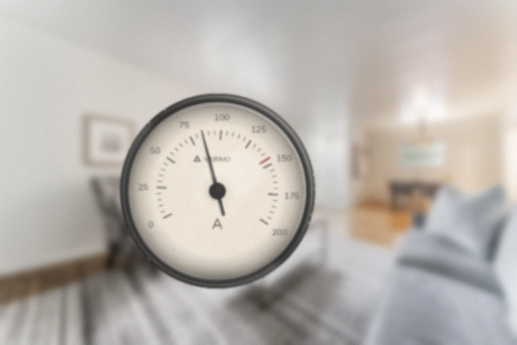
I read 85 A
